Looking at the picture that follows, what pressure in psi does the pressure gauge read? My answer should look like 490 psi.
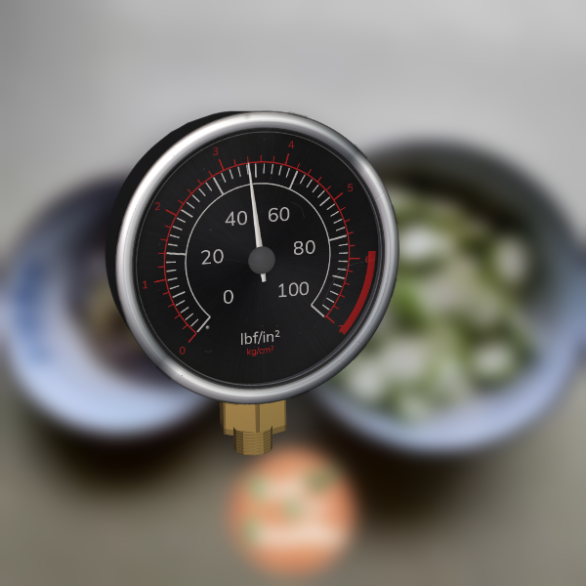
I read 48 psi
